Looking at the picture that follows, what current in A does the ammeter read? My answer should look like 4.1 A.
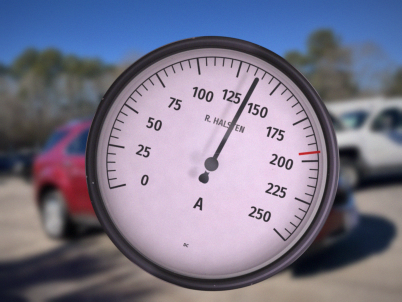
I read 137.5 A
